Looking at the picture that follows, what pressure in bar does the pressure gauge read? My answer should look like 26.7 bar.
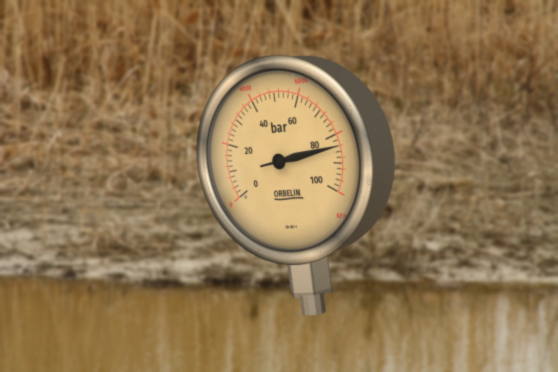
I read 84 bar
